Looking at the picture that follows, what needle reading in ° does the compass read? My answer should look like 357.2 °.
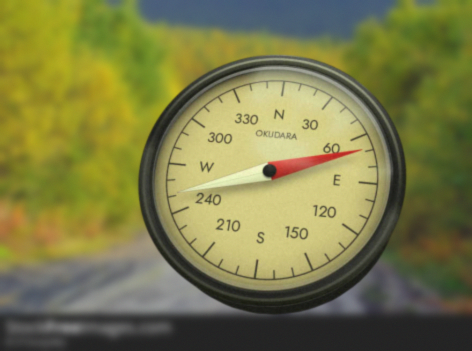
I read 70 °
